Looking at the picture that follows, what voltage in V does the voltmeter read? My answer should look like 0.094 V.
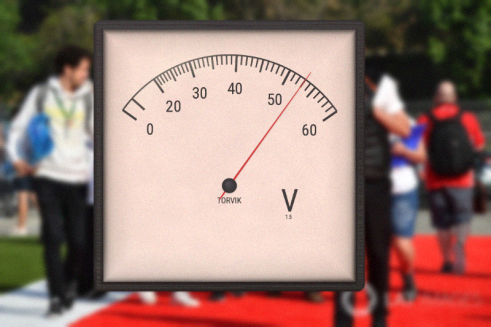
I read 53 V
